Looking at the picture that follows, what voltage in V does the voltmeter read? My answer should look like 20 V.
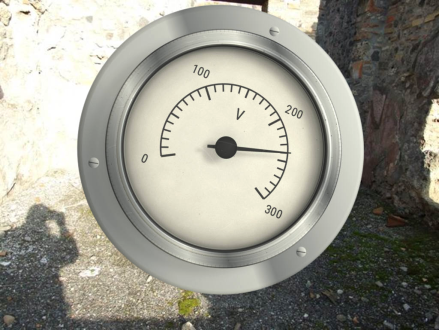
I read 240 V
